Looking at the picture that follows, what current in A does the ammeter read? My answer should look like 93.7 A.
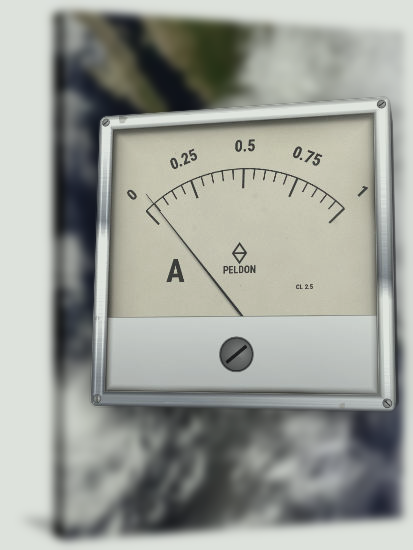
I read 0.05 A
